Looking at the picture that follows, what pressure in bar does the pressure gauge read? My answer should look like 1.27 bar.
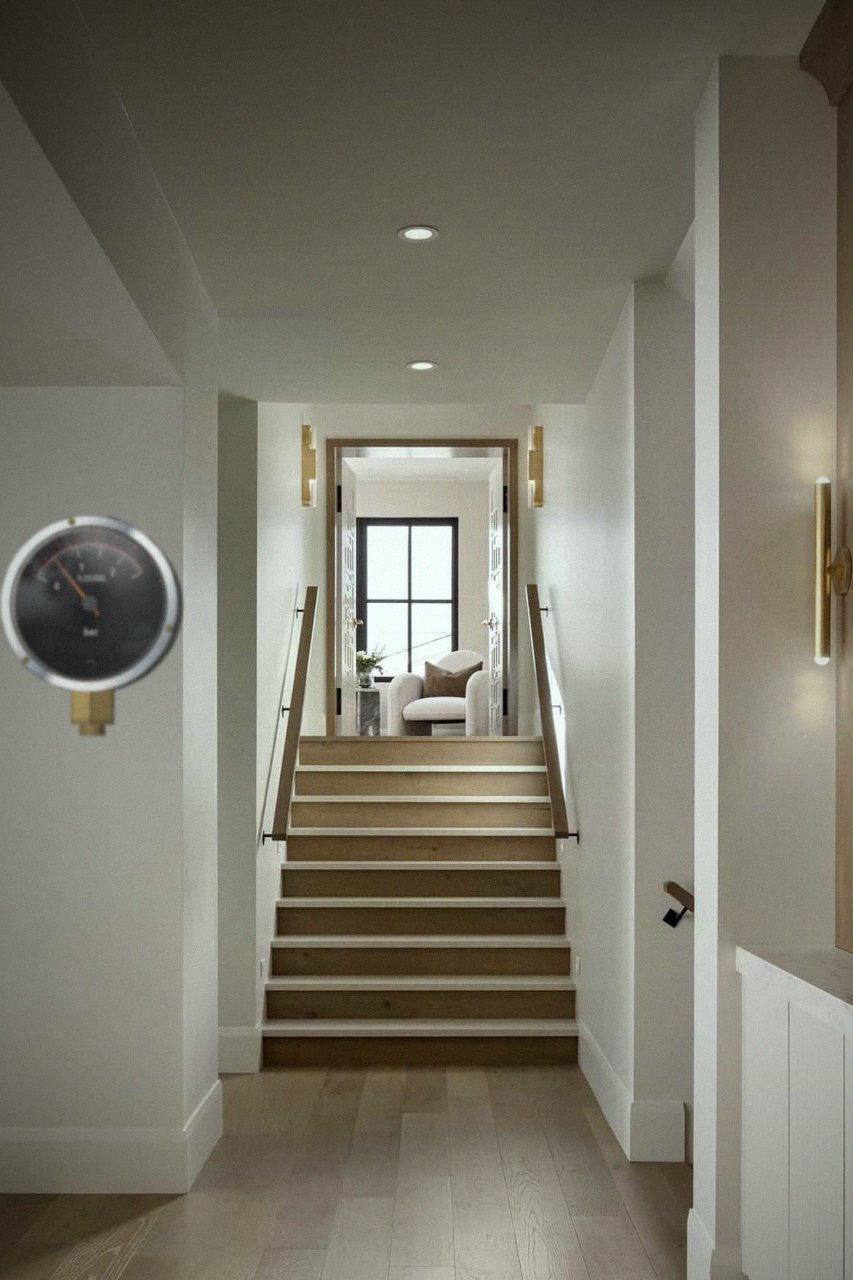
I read 0.5 bar
